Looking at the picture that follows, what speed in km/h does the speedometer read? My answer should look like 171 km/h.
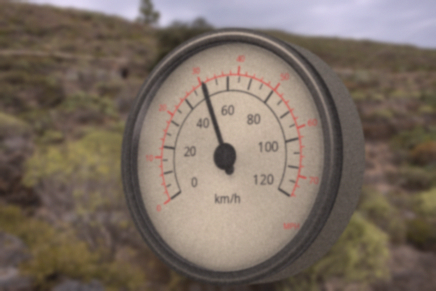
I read 50 km/h
